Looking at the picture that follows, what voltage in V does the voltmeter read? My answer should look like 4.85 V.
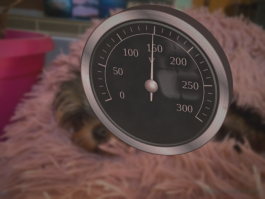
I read 150 V
